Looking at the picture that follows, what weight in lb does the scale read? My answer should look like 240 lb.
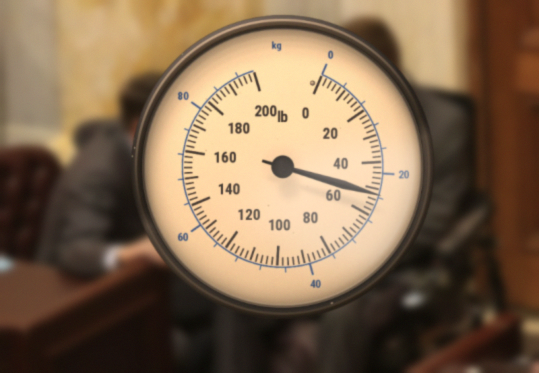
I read 52 lb
